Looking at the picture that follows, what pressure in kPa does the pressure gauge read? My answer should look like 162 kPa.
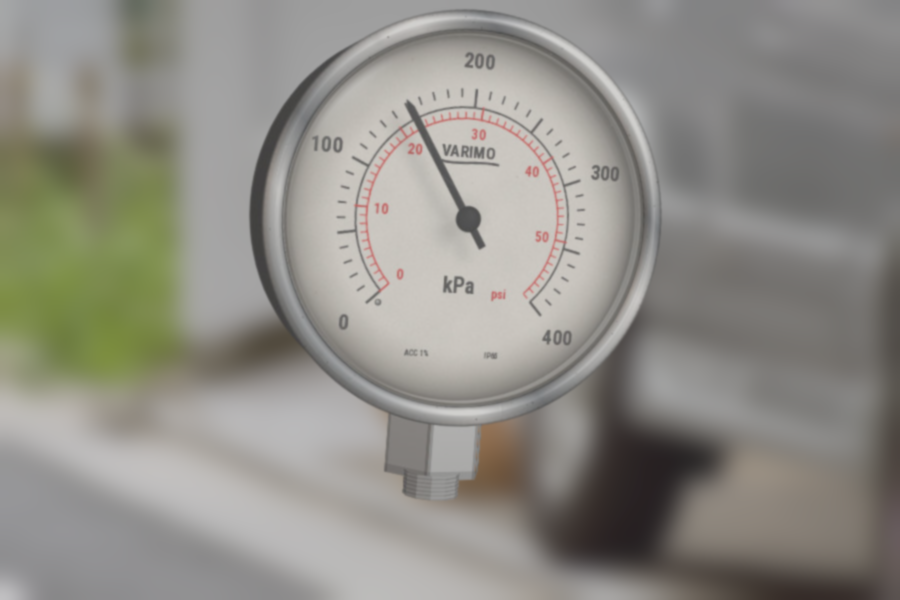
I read 150 kPa
